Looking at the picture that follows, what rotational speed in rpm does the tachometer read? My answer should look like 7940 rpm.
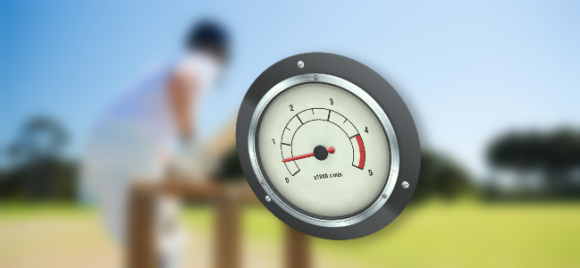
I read 500 rpm
